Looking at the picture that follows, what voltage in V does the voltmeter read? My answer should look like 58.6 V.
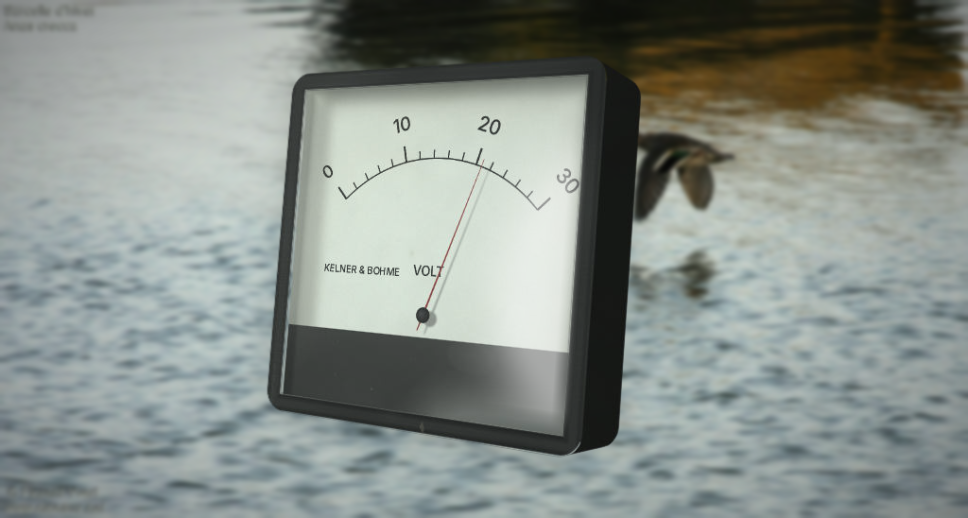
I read 21 V
